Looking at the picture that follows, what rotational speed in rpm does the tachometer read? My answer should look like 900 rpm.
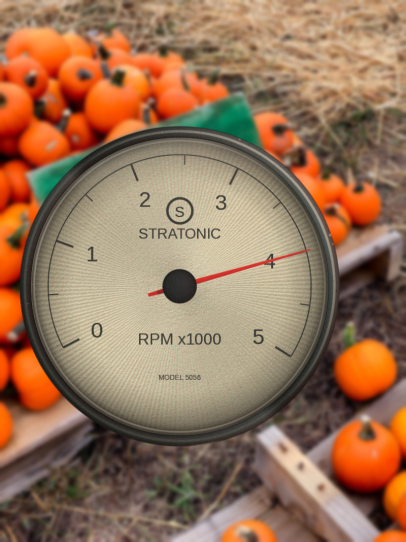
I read 4000 rpm
